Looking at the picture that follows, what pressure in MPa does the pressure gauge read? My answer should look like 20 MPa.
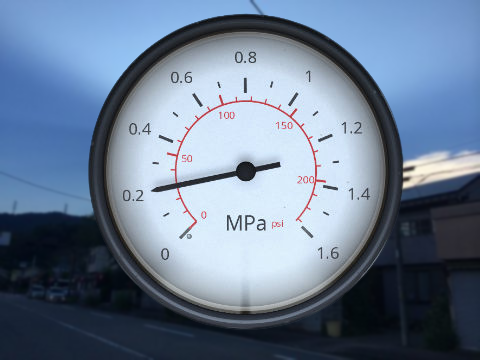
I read 0.2 MPa
